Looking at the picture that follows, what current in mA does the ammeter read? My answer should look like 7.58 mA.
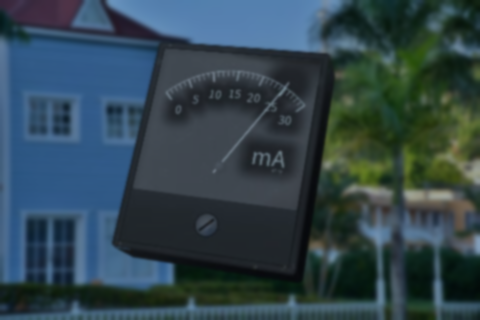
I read 25 mA
